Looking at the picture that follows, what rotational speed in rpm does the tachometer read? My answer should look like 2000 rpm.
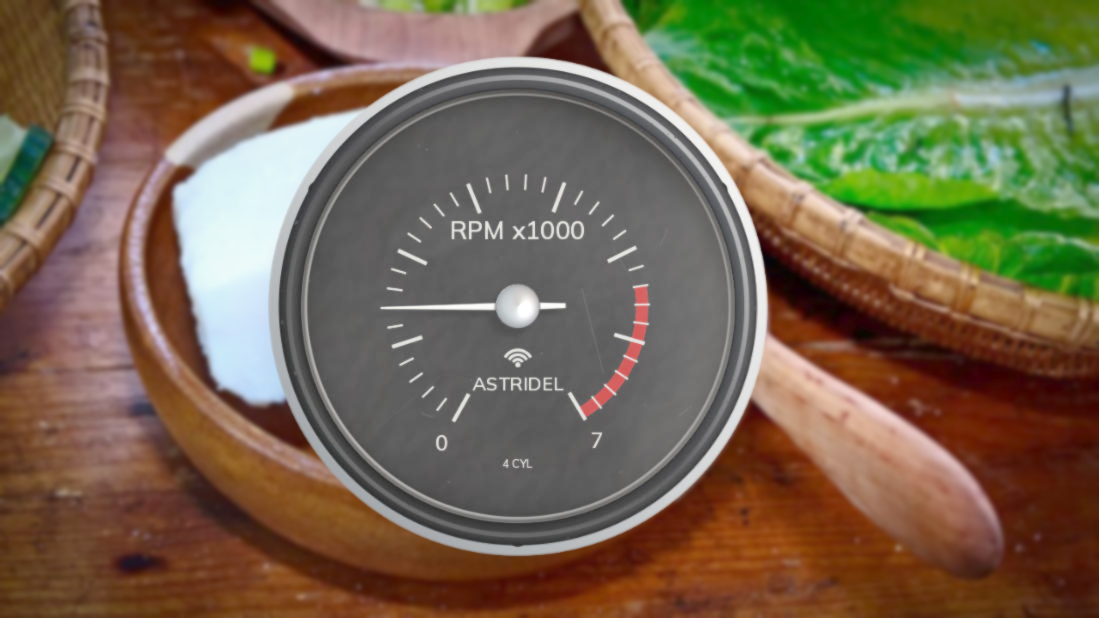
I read 1400 rpm
